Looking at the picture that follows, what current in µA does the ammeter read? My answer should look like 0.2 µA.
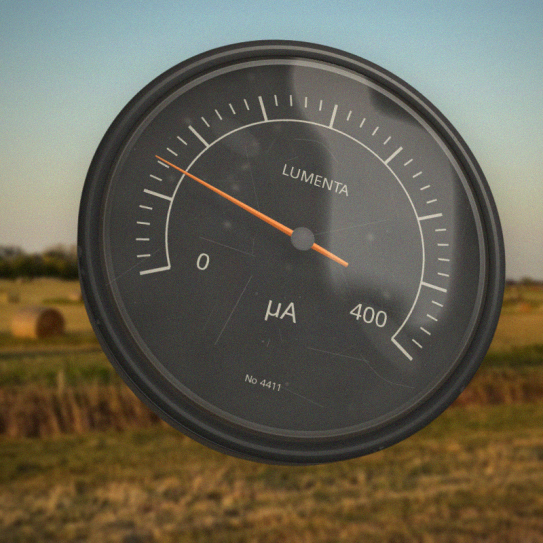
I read 70 µA
